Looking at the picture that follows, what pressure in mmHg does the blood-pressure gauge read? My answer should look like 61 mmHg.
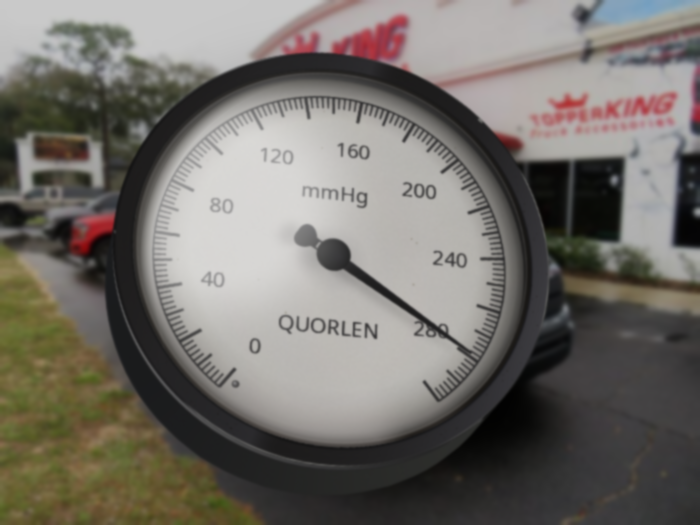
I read 280 mmHg
